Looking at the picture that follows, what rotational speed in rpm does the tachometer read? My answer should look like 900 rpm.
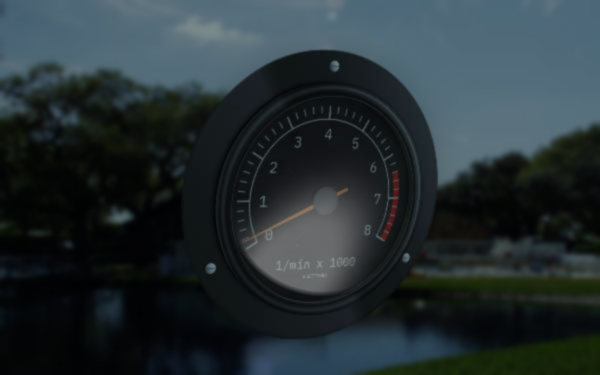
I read 200 rpm
